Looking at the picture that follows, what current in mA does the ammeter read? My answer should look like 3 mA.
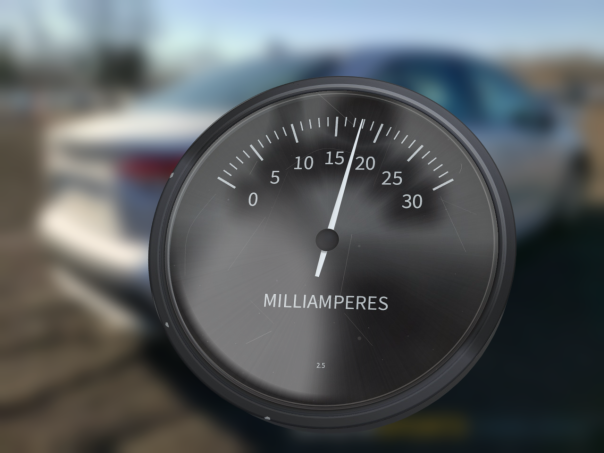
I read 18 mA
